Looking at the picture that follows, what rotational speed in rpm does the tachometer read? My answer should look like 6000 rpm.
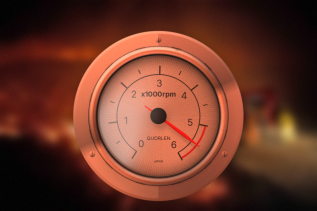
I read 5500 rpm
